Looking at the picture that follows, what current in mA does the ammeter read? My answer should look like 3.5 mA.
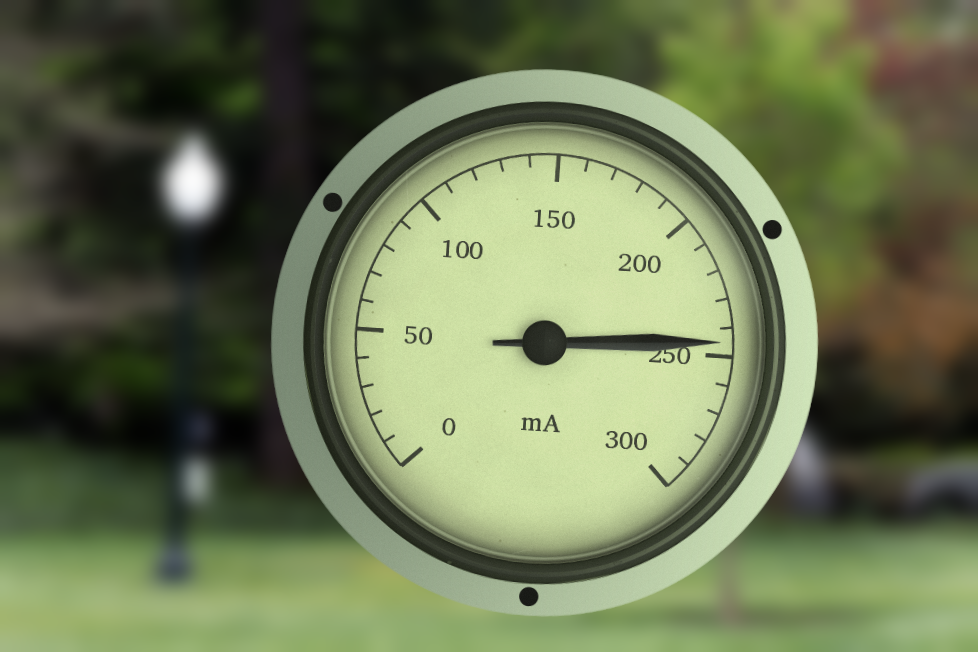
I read 245 mA
